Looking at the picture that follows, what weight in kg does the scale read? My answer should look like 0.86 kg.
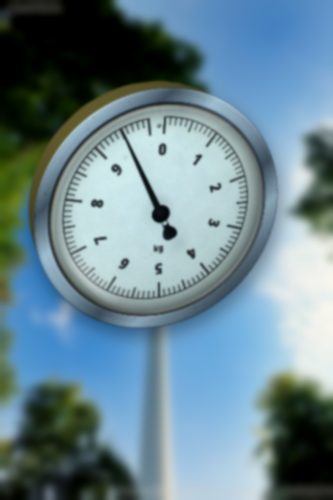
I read 9.5 kg
